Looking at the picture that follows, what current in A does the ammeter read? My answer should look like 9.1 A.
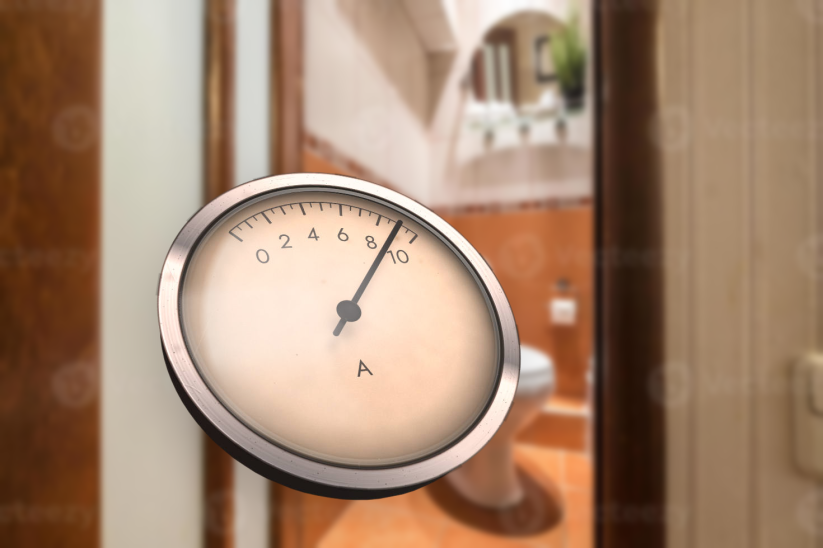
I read 9 A
